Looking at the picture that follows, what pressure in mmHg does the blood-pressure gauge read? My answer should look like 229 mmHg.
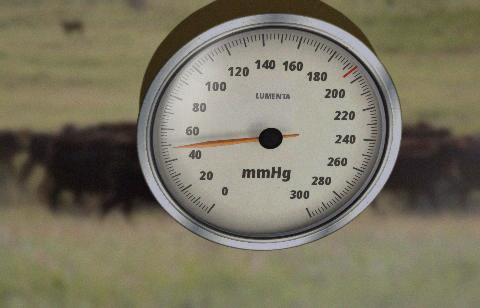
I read 50 mmHg
